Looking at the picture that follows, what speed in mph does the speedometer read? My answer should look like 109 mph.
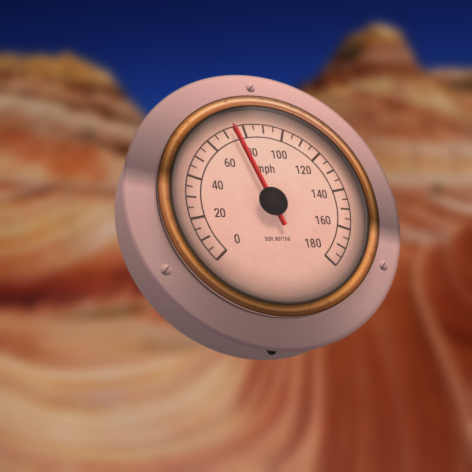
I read 75 mph
